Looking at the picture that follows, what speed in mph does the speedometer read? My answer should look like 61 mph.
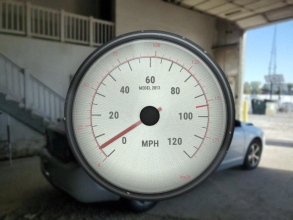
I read 5 mph
